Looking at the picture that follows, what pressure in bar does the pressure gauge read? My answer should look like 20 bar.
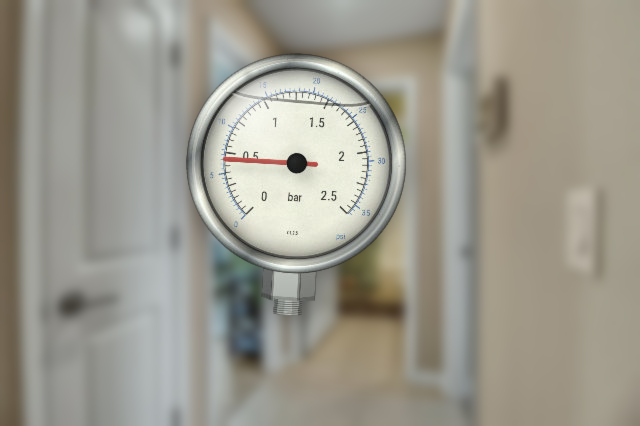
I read 0.45 bar
